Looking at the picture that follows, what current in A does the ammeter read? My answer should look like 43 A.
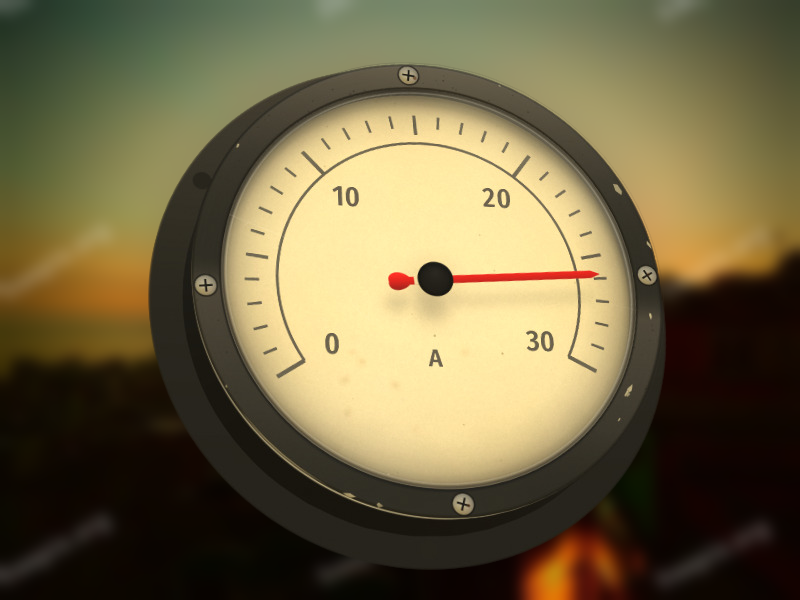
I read 26 A
